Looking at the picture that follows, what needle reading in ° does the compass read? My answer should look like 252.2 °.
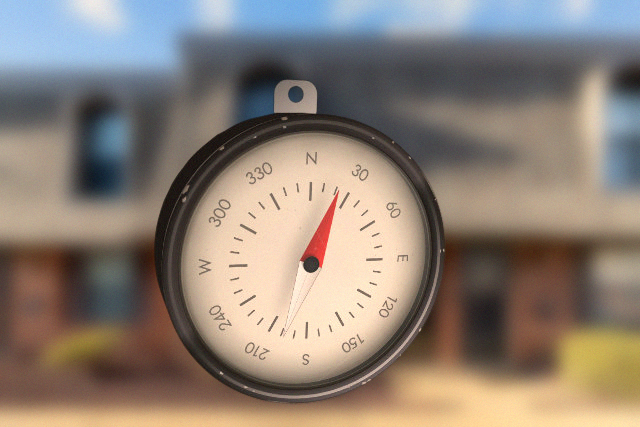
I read 20 °
